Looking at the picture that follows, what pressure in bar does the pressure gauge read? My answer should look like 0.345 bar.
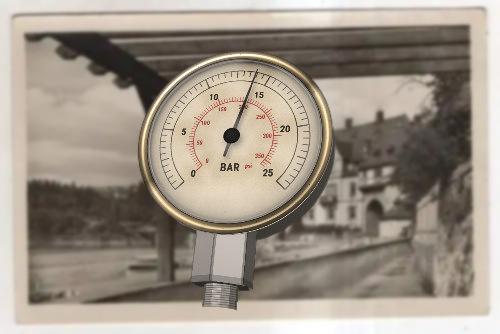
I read 14 bar
